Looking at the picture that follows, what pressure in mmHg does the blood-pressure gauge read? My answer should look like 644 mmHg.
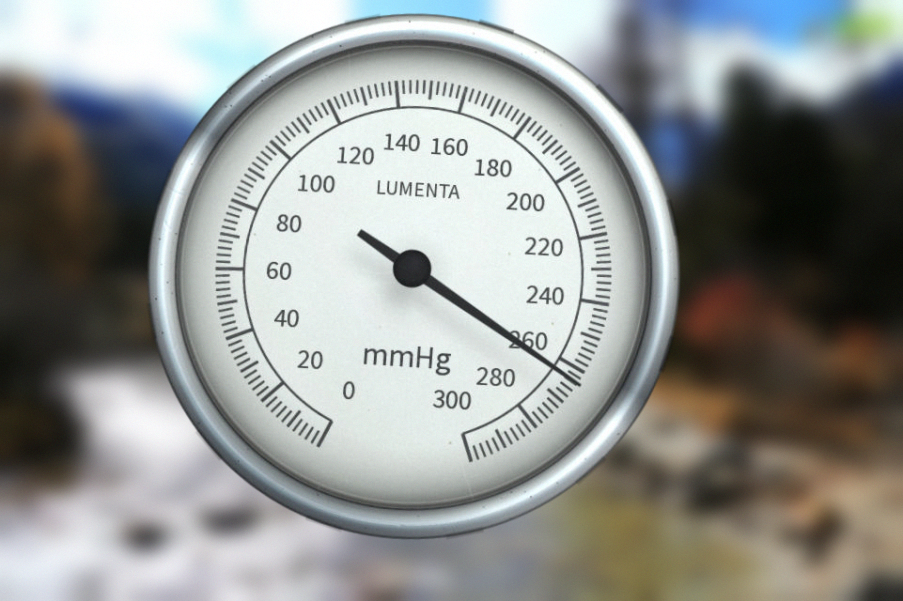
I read 264 mmHg
